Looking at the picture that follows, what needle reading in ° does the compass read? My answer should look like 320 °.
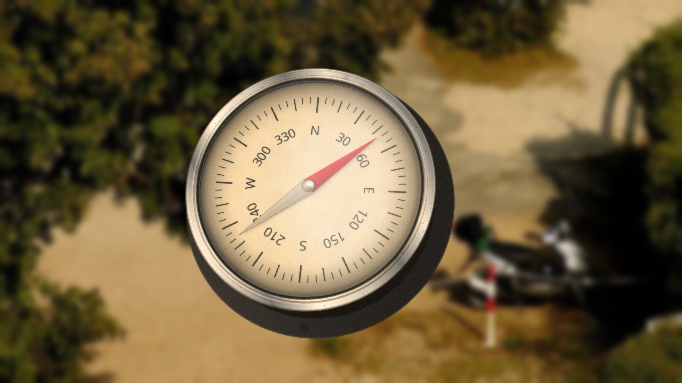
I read 50 °
